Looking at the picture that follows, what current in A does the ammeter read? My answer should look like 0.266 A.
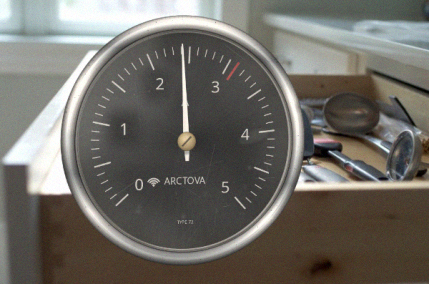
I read 2.4 A
